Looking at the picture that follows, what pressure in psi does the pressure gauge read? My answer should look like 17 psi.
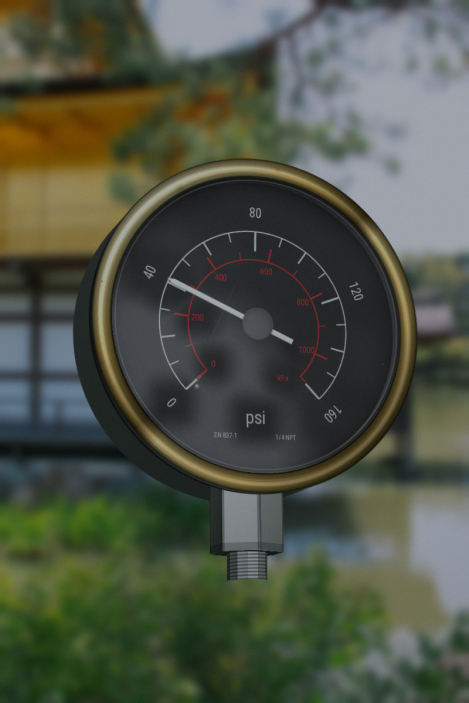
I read 40 psi
